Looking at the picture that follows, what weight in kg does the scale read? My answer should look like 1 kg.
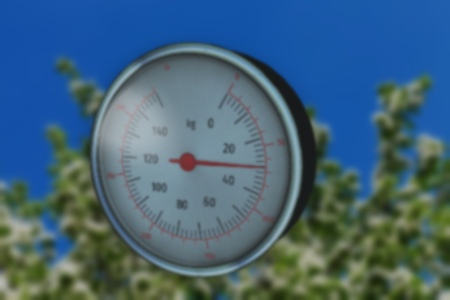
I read 30 kg
